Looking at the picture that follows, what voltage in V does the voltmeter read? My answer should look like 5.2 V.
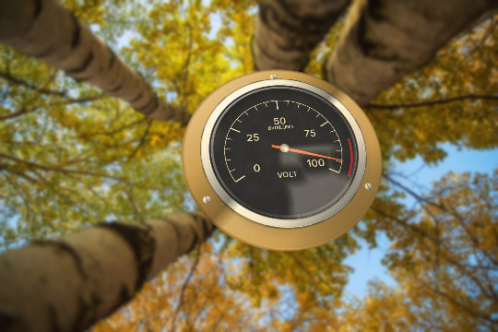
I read 95 V
